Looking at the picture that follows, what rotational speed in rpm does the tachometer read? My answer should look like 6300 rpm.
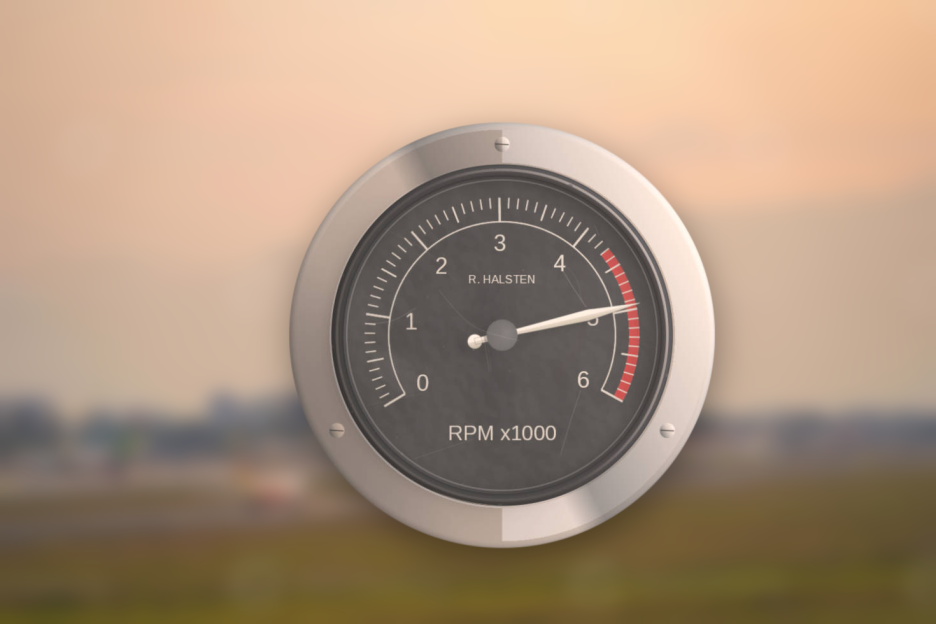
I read 4950 rpm
